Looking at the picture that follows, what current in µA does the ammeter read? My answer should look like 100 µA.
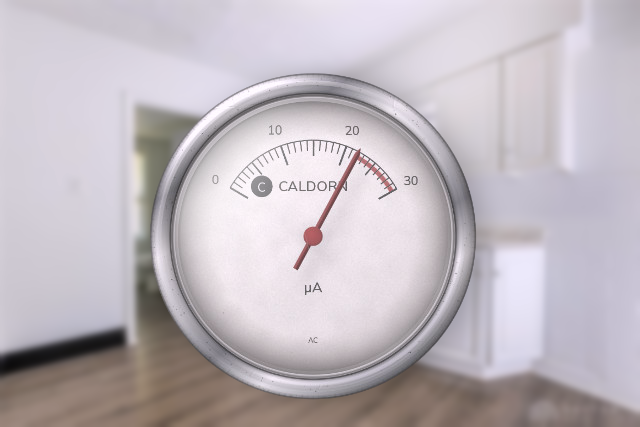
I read 22 µA
